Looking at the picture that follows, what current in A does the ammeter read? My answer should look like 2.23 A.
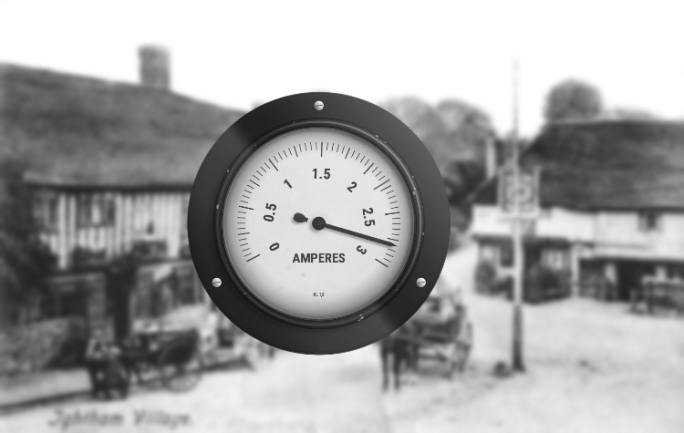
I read 2.8 A
